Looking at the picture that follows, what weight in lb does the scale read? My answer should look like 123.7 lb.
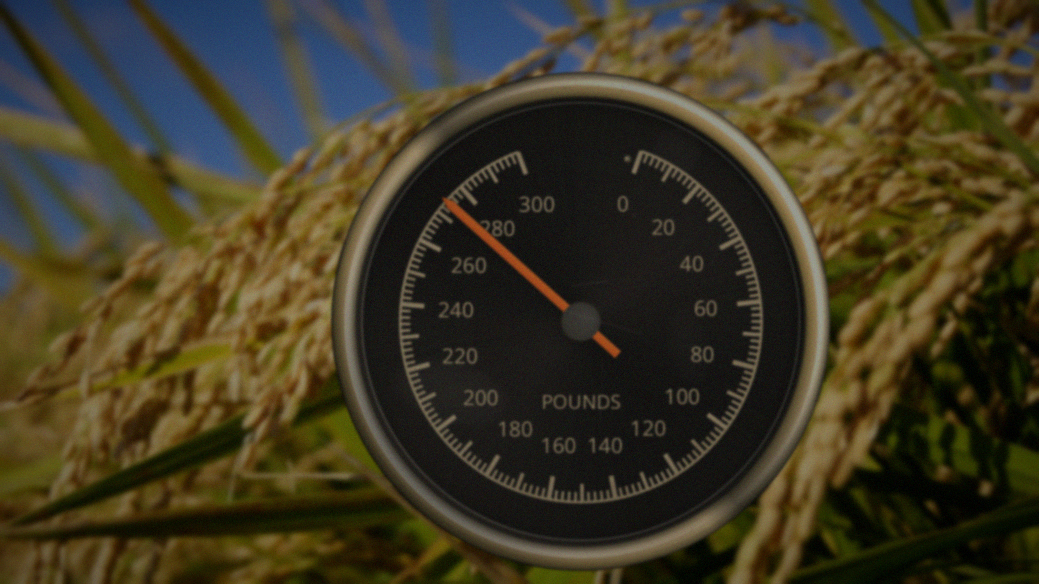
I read 274 lb
